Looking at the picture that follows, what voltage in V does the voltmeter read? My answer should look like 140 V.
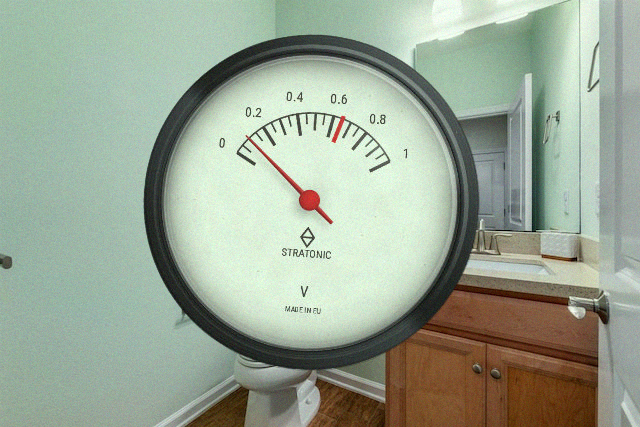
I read 0.1 V
